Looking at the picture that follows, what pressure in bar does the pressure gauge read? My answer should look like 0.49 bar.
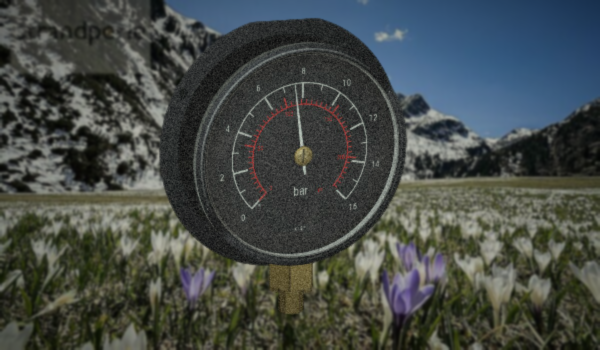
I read 7.5 bar
